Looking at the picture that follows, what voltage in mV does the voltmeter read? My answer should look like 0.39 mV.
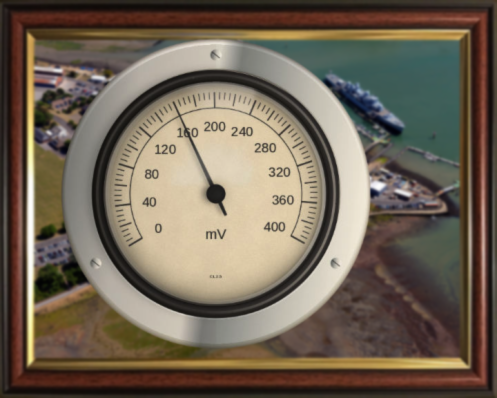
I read 160 mV
